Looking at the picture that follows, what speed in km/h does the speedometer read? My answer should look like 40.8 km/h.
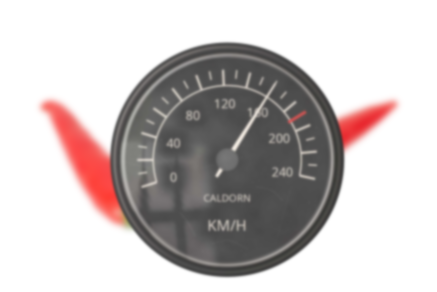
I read 160 km/h
